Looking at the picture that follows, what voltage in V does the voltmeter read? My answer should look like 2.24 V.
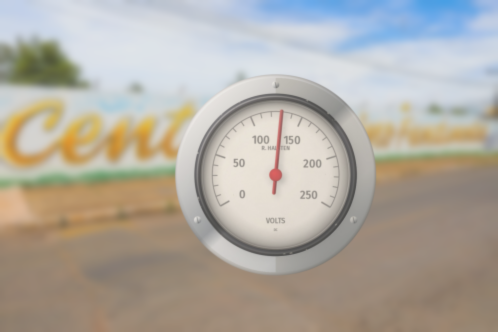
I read 130 V
